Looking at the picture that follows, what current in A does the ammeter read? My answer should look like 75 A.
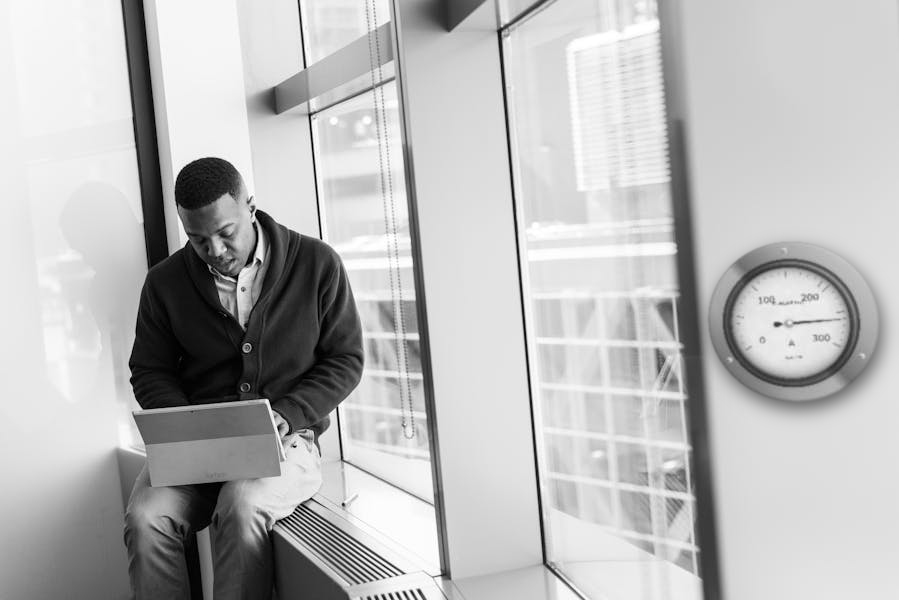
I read 260 A
